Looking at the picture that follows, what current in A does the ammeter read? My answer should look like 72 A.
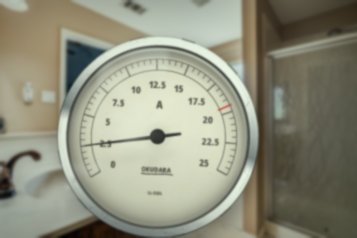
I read 2.5 A
